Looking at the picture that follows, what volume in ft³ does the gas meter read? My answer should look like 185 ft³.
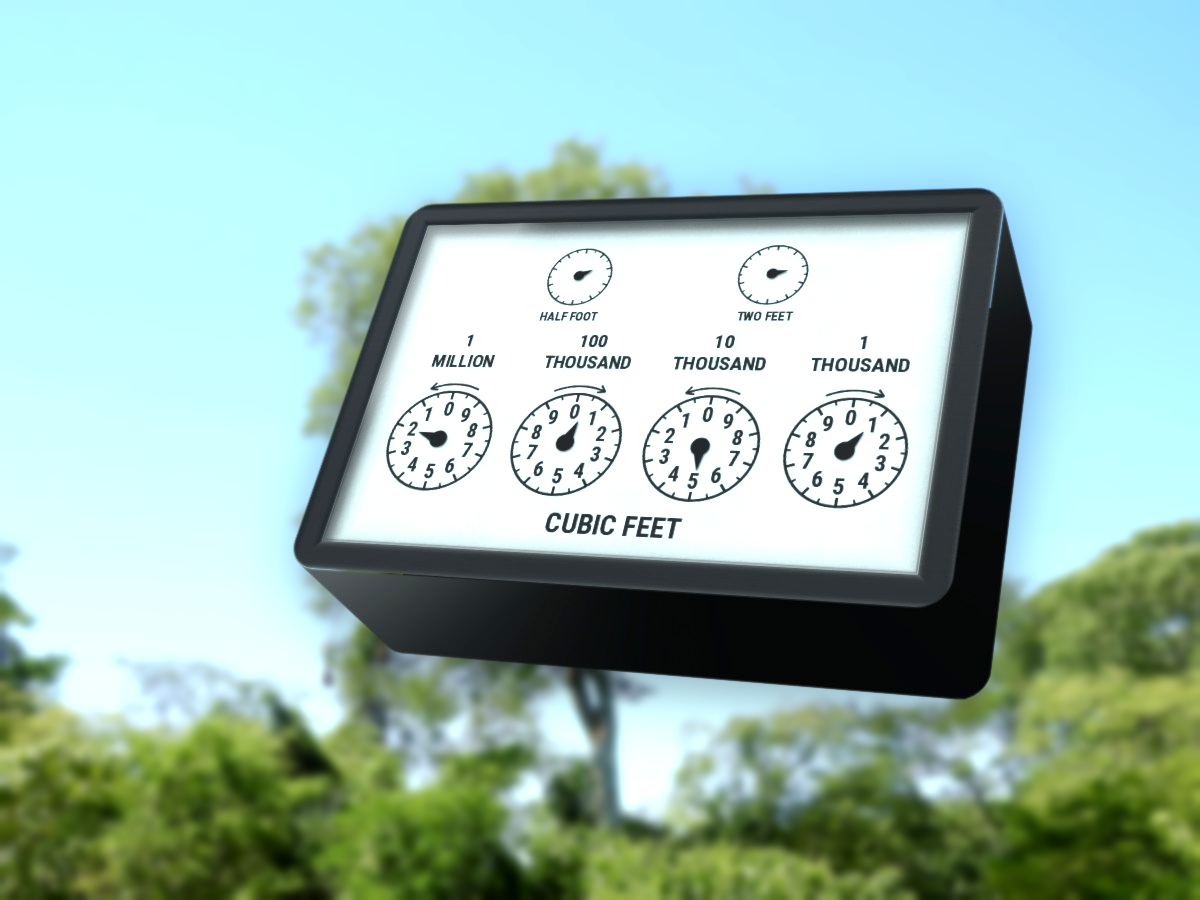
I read 205100 ft³
